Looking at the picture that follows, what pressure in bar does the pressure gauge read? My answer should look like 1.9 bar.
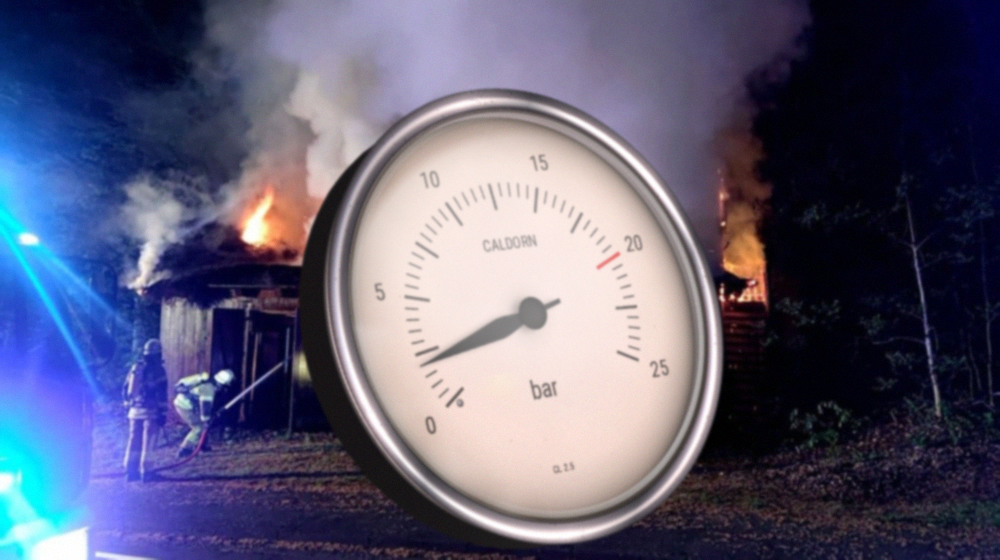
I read 2 bar
